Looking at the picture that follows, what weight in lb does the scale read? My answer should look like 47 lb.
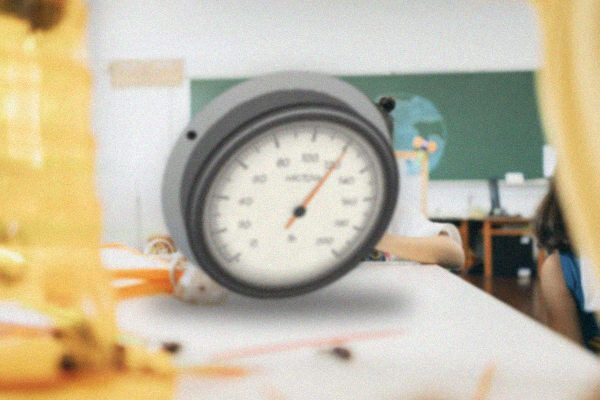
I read 120 lb
